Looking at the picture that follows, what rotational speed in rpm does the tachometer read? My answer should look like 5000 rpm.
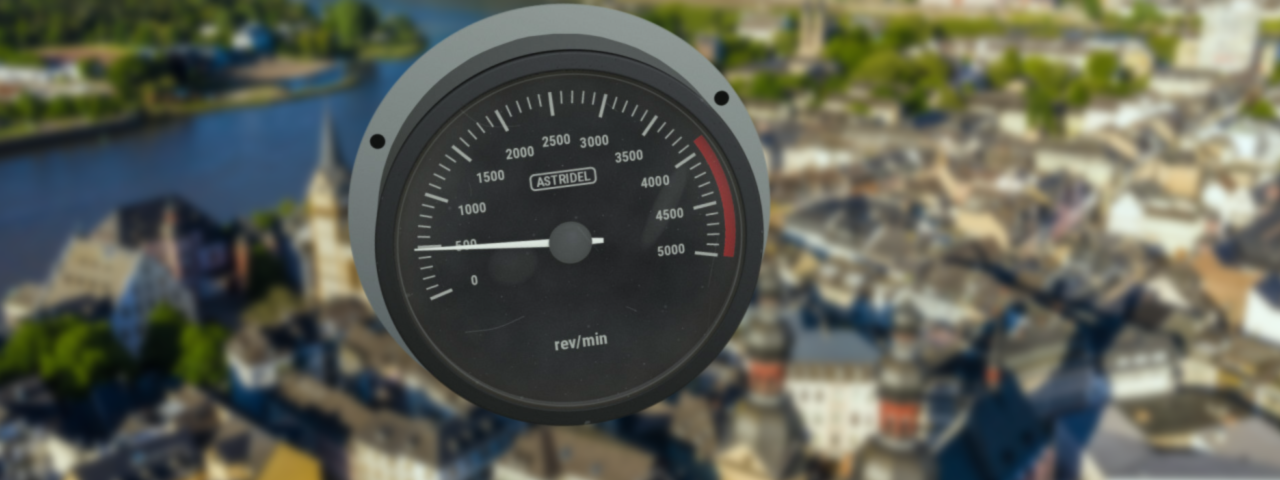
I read 500 rpm
